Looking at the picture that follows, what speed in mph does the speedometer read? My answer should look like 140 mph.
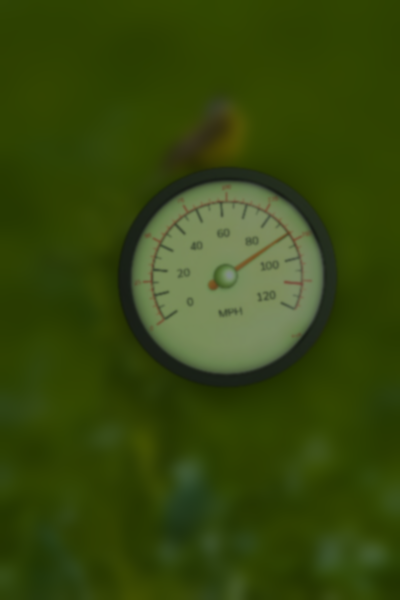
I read 90 mph
